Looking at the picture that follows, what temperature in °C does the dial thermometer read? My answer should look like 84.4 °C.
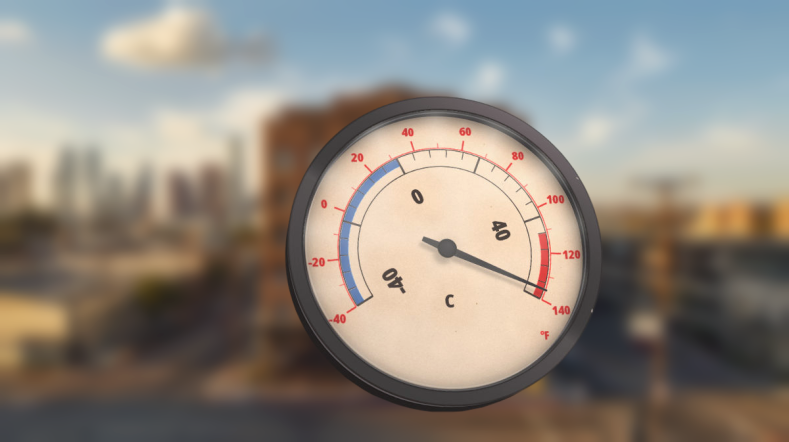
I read 58 °C
